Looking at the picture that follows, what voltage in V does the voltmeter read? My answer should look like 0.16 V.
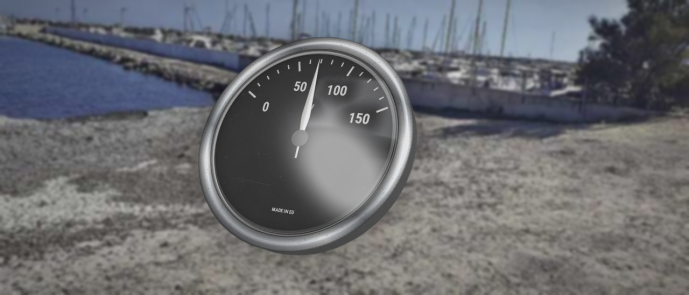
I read 70 V
